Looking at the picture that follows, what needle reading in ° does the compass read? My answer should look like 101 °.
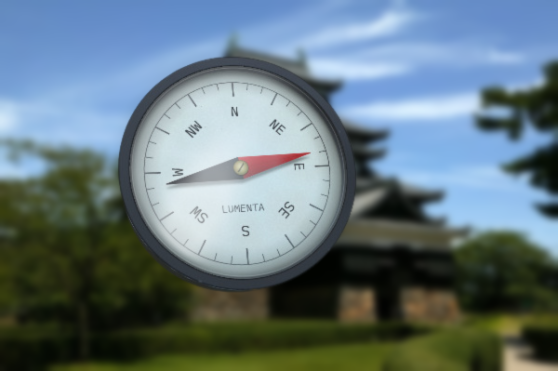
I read 80 °
